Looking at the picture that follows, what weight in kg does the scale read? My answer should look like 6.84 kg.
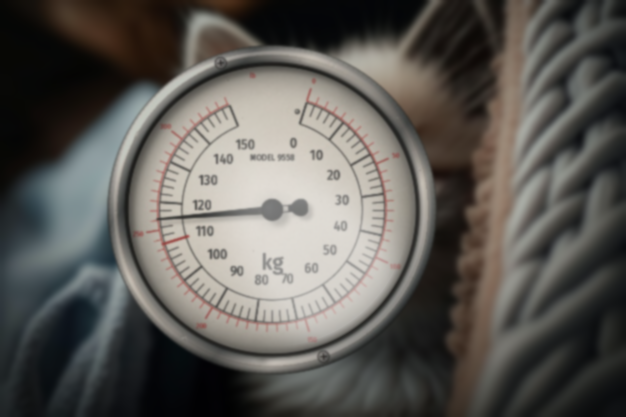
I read 116 kg
